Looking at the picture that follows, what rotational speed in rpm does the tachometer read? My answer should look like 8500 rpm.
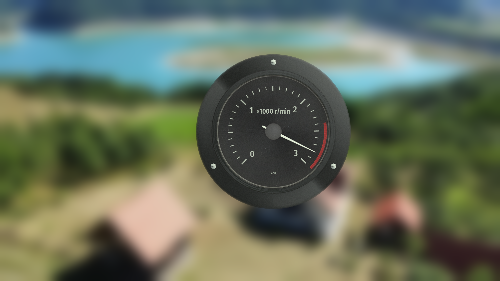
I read 2800 rpm
